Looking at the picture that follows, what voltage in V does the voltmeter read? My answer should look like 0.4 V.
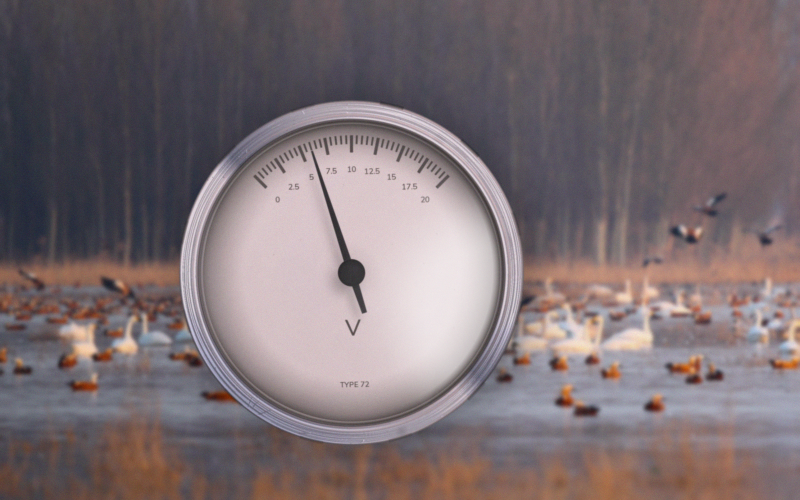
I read 6 V
